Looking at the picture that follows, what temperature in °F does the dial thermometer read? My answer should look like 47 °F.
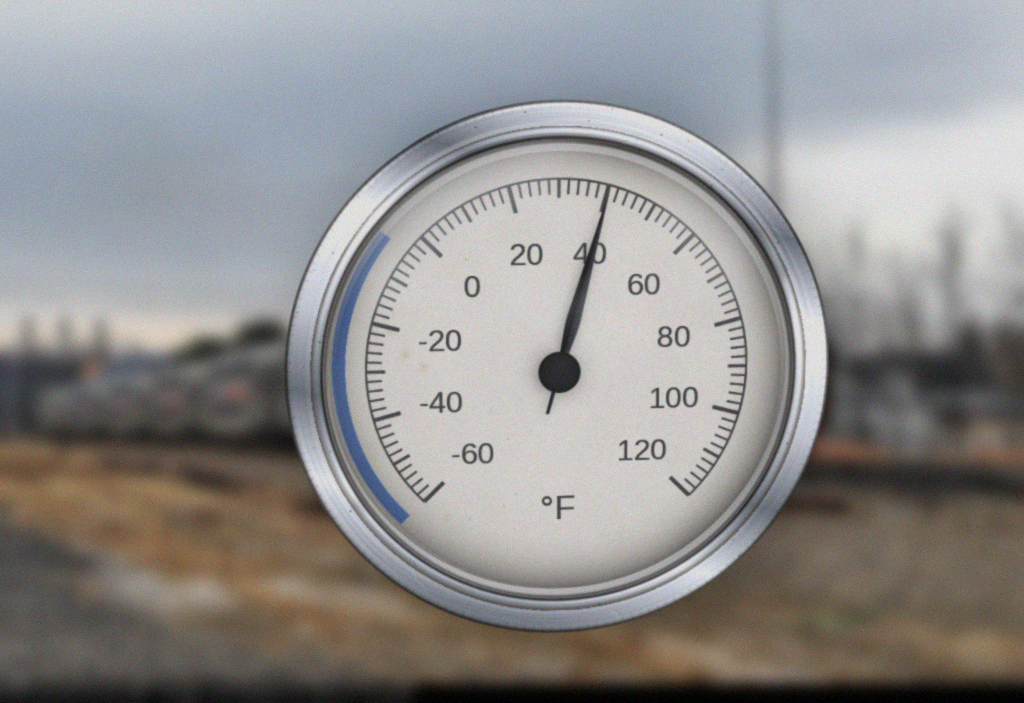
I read 40 °F
